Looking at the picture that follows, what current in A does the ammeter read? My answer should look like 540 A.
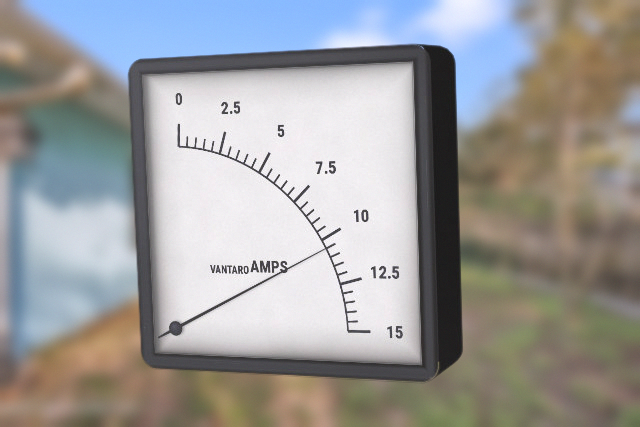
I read 10.5 A
